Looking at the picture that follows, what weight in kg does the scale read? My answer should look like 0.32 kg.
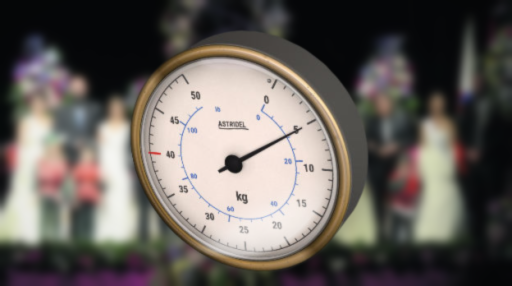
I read 5 kg
